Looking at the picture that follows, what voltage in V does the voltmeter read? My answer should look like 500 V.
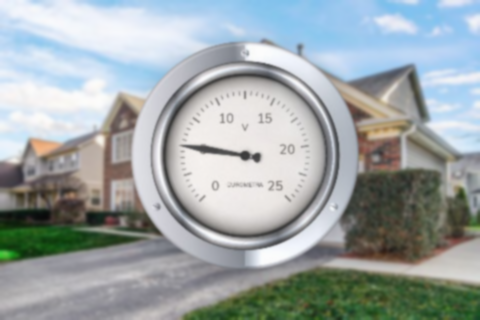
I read 5 V
